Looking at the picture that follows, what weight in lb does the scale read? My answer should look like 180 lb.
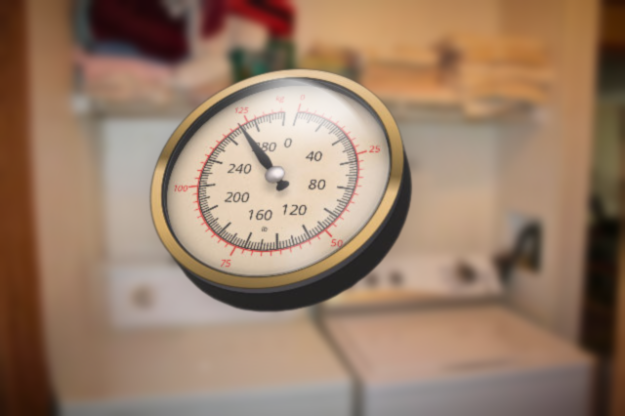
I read 270 lb
